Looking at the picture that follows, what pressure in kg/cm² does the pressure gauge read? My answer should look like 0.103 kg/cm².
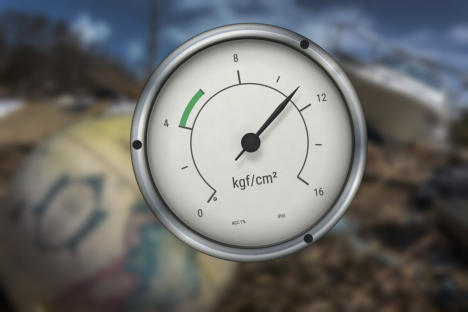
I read 11 kg/cm²
